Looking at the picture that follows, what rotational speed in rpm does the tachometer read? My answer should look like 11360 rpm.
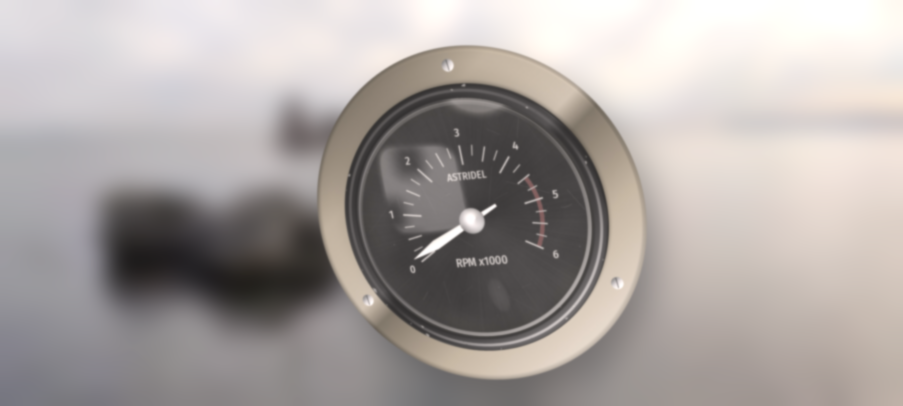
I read 125 rpm
